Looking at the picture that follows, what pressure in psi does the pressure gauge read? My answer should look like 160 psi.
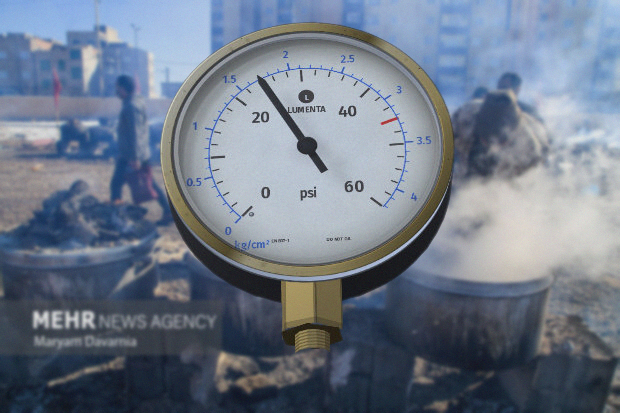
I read 24 psi
